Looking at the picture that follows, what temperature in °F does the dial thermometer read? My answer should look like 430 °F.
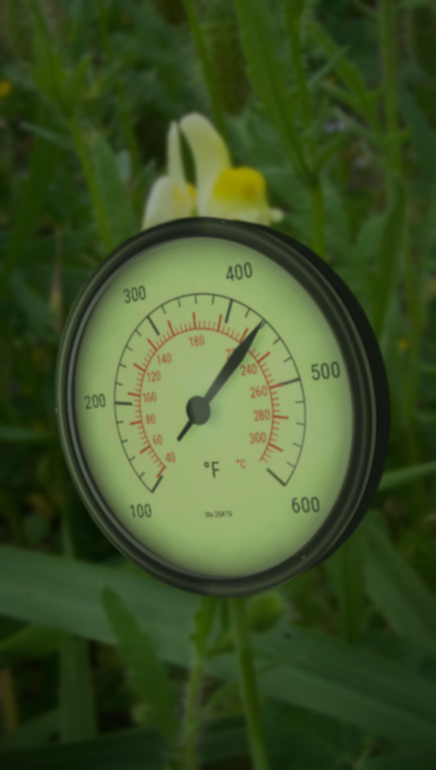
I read 440 °F
